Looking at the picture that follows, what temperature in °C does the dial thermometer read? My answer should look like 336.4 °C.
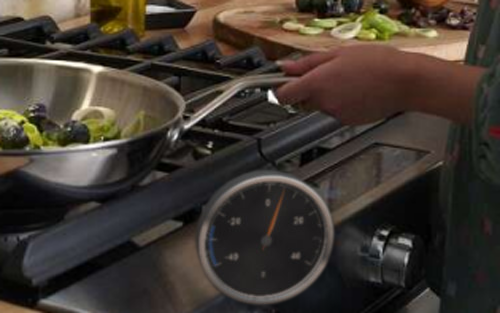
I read 5 °C
